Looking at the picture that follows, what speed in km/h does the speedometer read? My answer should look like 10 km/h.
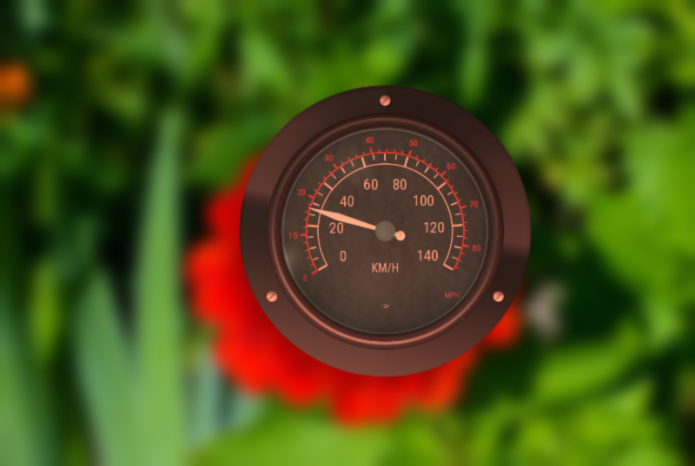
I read 27.5 km/h
